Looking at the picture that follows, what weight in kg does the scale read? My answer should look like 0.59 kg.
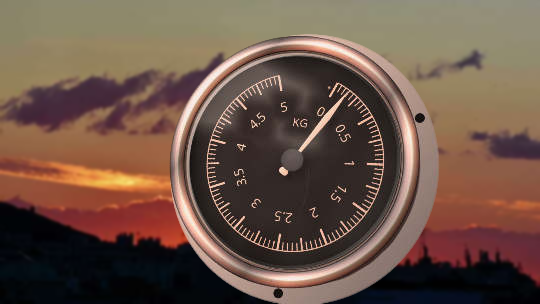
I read 0.15 kg
